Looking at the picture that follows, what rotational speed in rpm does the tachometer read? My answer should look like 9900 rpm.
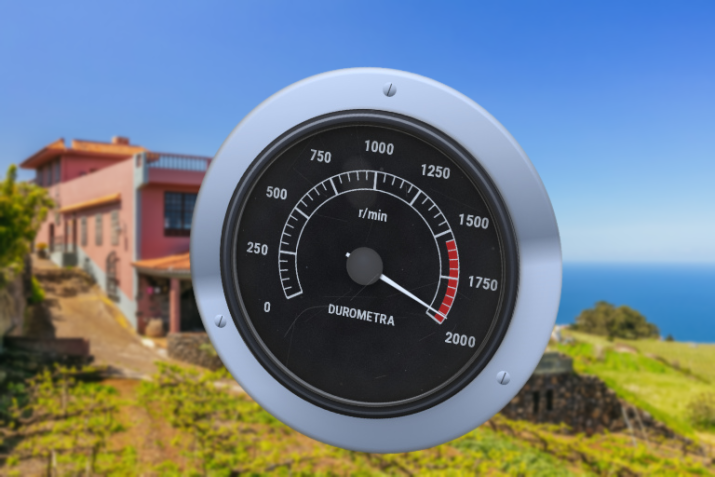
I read 1950 rpm
